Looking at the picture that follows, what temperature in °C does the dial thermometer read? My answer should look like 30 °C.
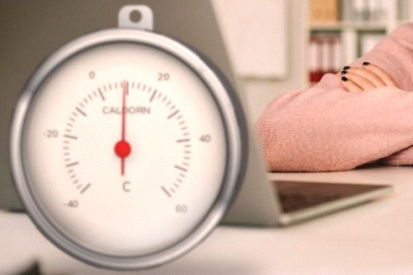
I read 10 °C
